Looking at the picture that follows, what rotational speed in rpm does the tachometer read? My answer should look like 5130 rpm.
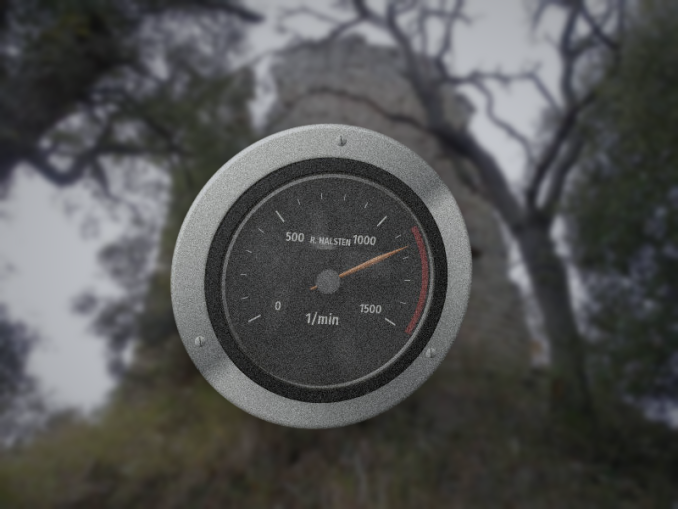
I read 1150 rpm
